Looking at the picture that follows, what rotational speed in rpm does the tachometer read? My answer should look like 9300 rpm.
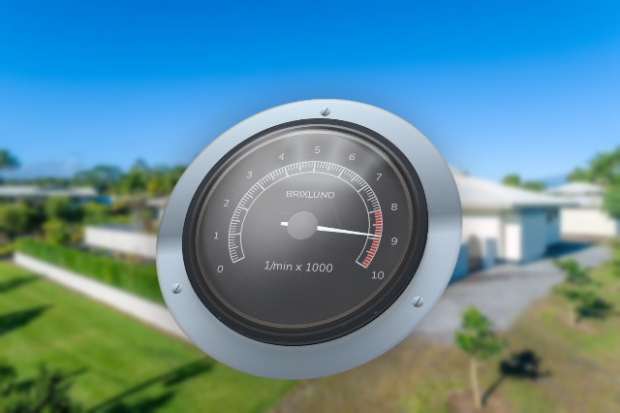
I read 9000 rpm
